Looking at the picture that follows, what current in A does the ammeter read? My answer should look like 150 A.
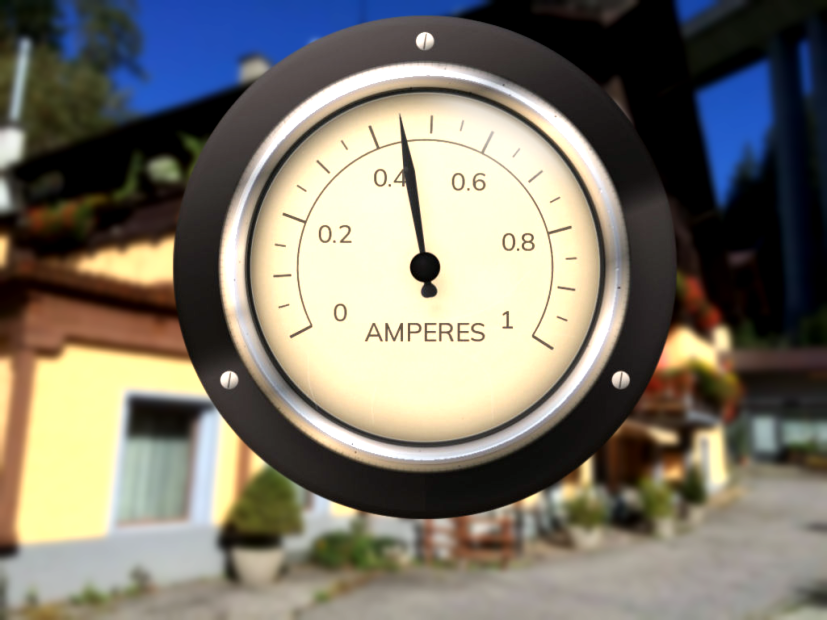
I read 0.45 A
